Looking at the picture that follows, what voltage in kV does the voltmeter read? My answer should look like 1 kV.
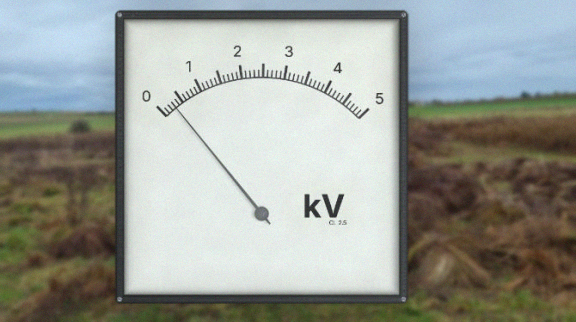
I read 0.3 kV
